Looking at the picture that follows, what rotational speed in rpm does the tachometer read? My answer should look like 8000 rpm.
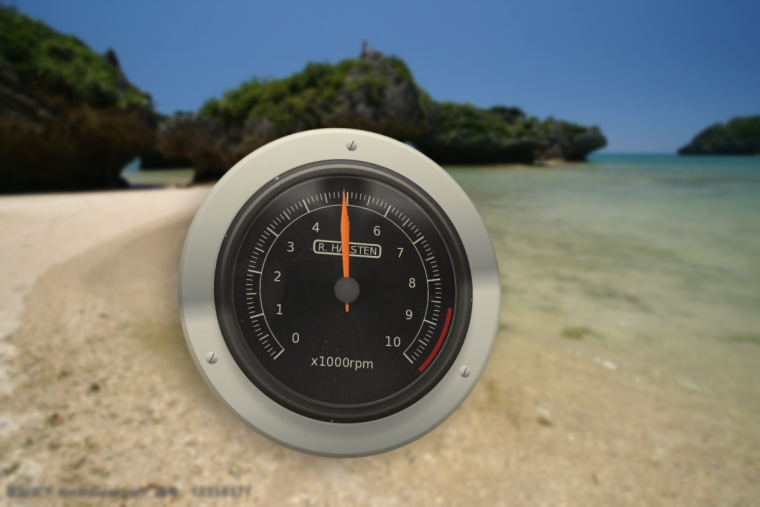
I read 4900 rpm
